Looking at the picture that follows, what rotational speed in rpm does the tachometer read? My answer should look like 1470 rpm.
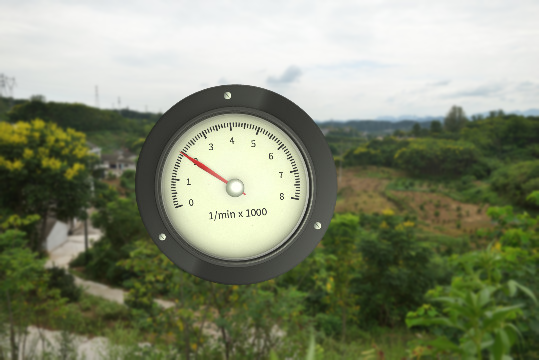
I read 2000 rpm
